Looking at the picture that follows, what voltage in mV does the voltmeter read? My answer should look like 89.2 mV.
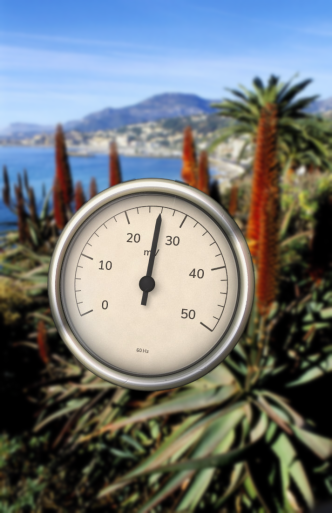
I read 26 mV
